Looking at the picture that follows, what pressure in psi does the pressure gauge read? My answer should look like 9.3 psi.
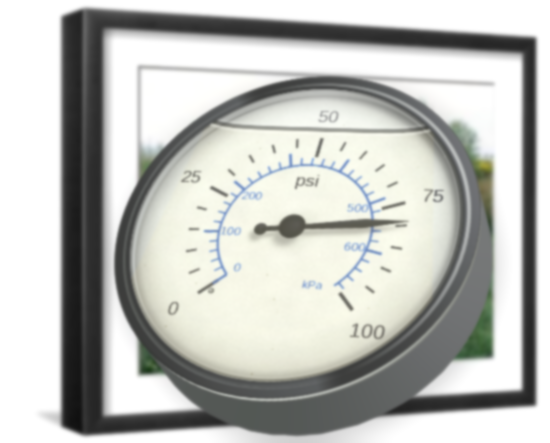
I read 80 psi
